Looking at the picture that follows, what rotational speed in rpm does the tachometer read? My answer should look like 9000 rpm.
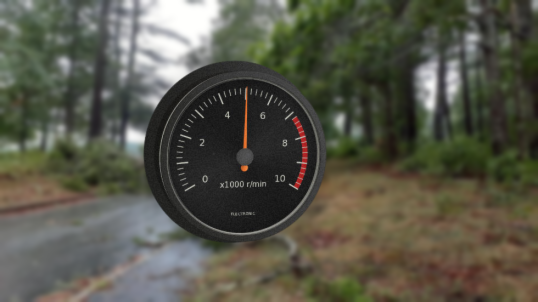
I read 5000 rpm
